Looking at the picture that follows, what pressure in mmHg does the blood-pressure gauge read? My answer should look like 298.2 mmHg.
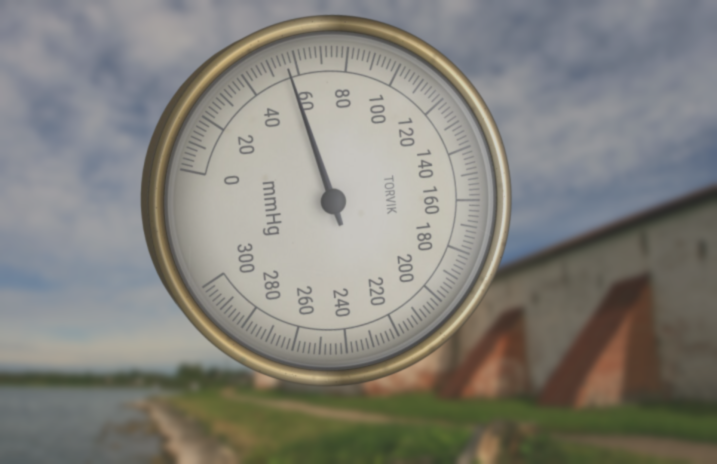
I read 56 mmHg
